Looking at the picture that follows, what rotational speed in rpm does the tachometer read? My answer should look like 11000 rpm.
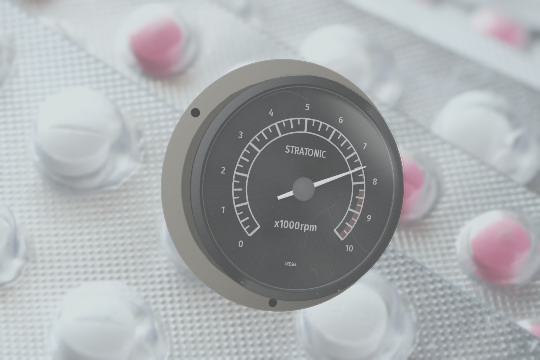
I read 7500 rpm
